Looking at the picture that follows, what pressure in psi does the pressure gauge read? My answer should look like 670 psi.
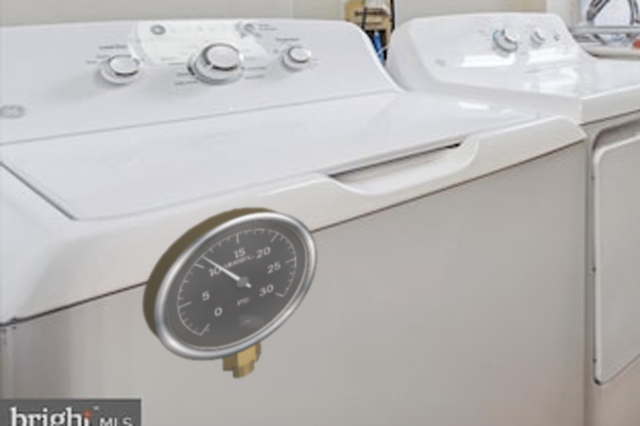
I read 11 psi
